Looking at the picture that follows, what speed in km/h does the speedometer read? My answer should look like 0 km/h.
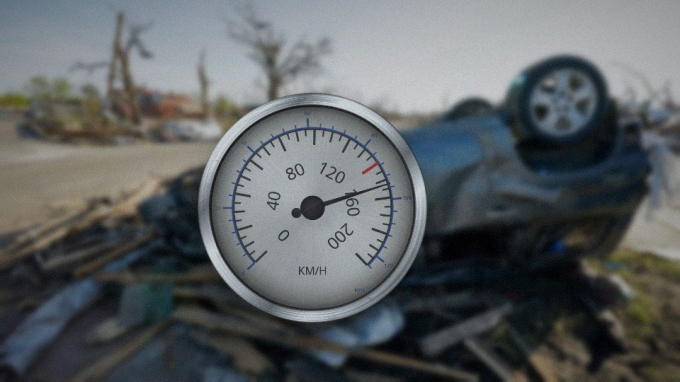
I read 152.5 km/h
